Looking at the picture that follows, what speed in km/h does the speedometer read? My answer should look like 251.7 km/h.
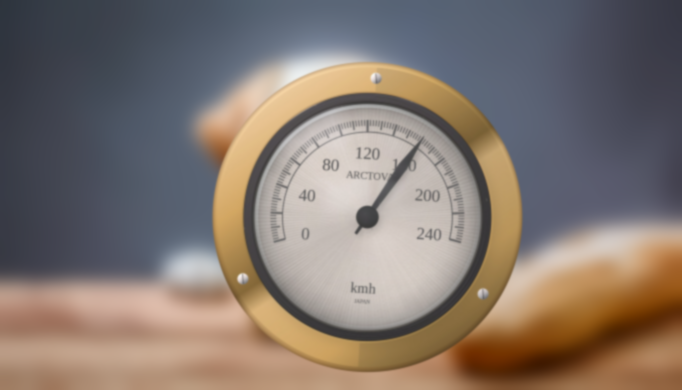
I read 160 km/h
